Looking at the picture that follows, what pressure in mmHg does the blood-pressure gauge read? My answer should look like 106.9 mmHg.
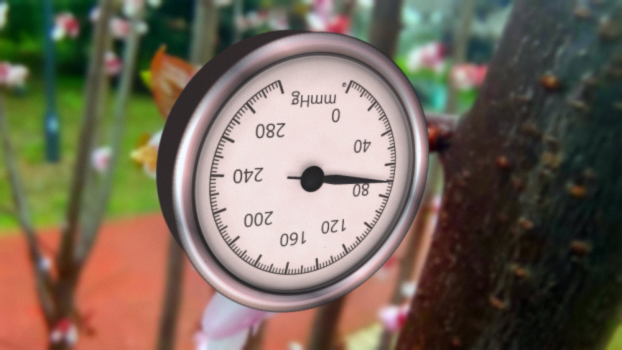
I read 70 mmHg
